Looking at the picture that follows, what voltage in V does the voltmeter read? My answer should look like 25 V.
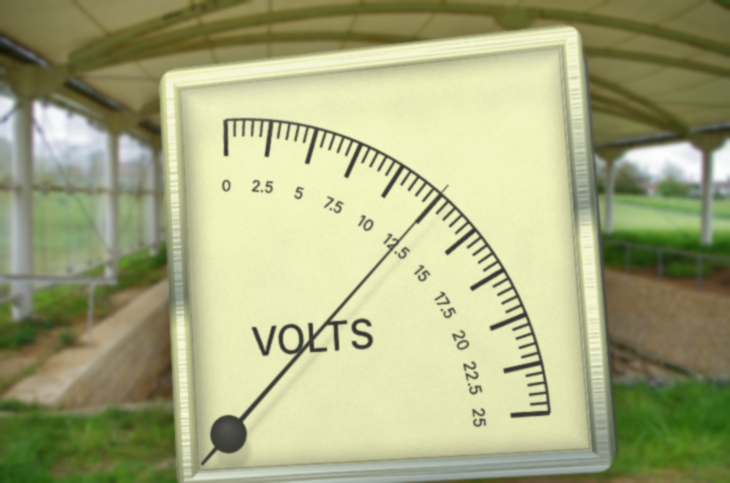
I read 12.5 V
